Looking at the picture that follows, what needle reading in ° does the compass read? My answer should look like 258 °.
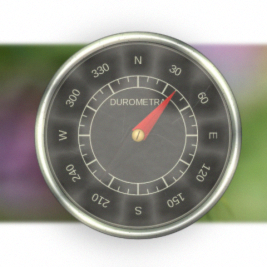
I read 40 °
